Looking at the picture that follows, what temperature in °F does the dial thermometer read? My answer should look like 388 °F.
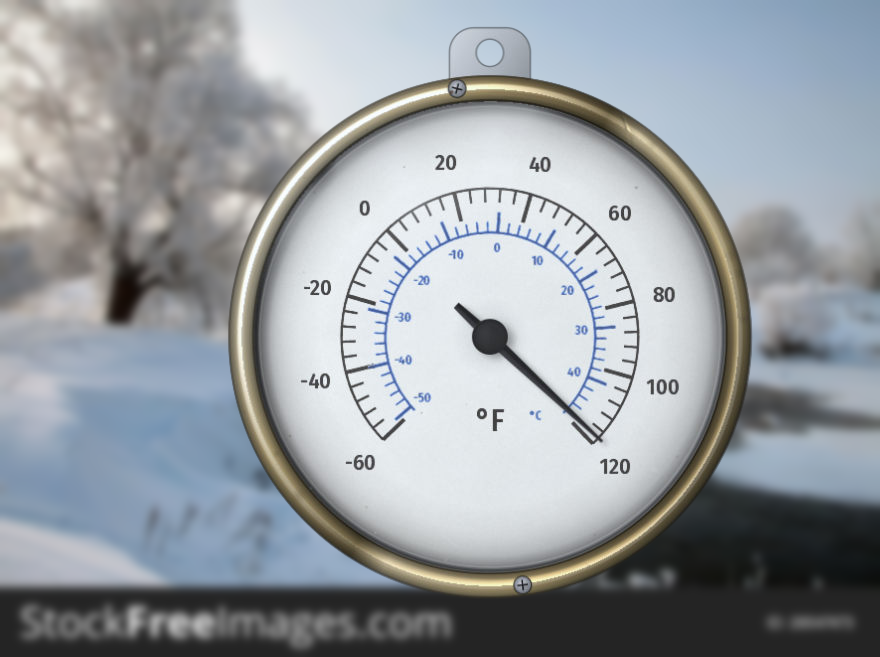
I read 118 °F
